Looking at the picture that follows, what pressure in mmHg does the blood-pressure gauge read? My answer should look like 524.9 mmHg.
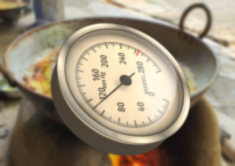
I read 110 mmHg
